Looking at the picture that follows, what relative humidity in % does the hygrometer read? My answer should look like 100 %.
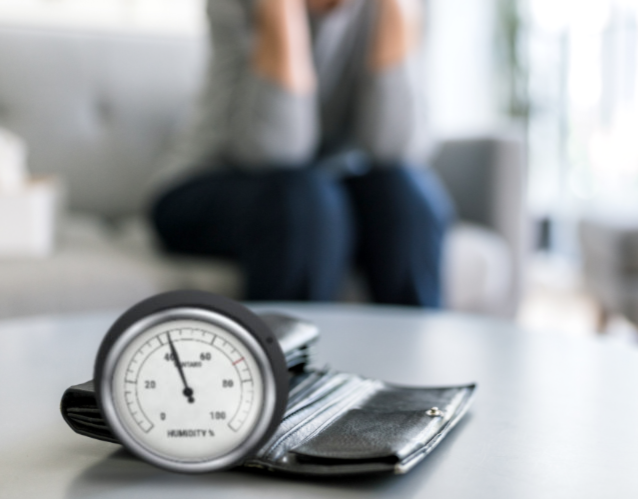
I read 44 %
